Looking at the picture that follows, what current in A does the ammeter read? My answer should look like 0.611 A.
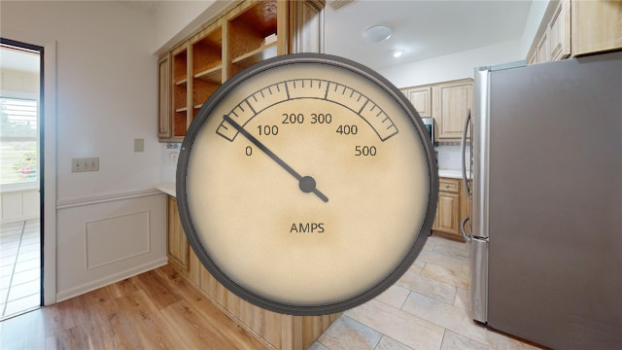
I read 40 A
